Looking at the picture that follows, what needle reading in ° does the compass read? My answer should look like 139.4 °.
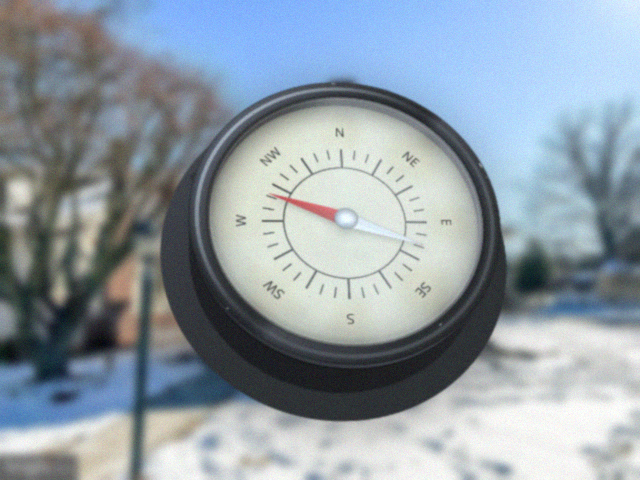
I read 290 °
